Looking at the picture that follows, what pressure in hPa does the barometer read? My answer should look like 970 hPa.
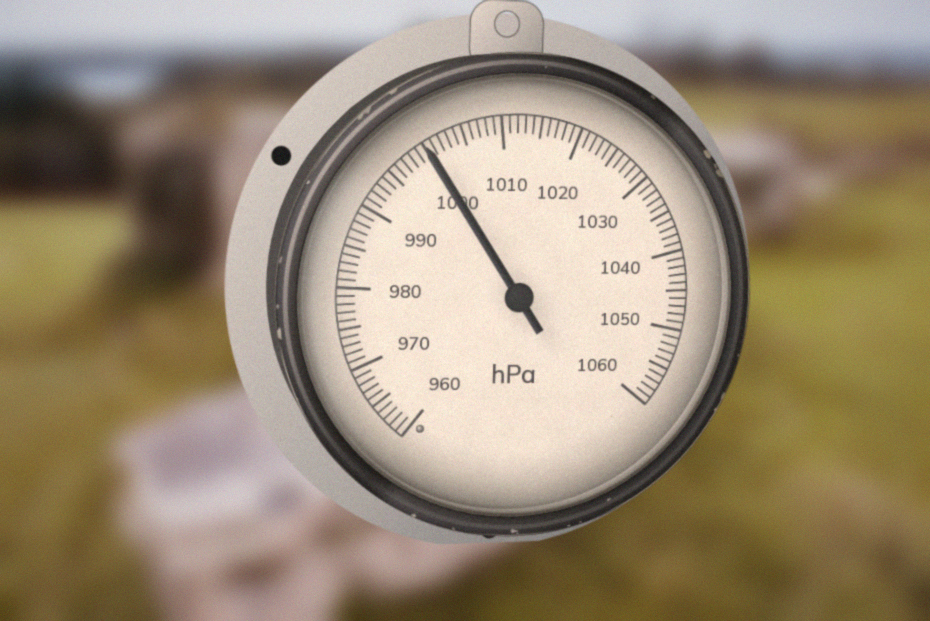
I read 1000 hPa
